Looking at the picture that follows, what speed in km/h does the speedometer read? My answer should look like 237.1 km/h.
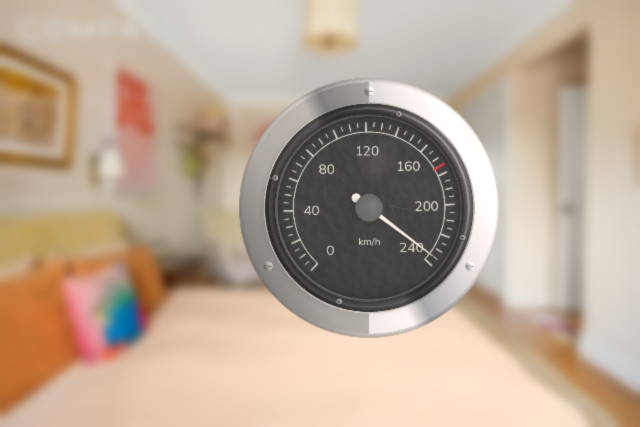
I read 235 km/h
